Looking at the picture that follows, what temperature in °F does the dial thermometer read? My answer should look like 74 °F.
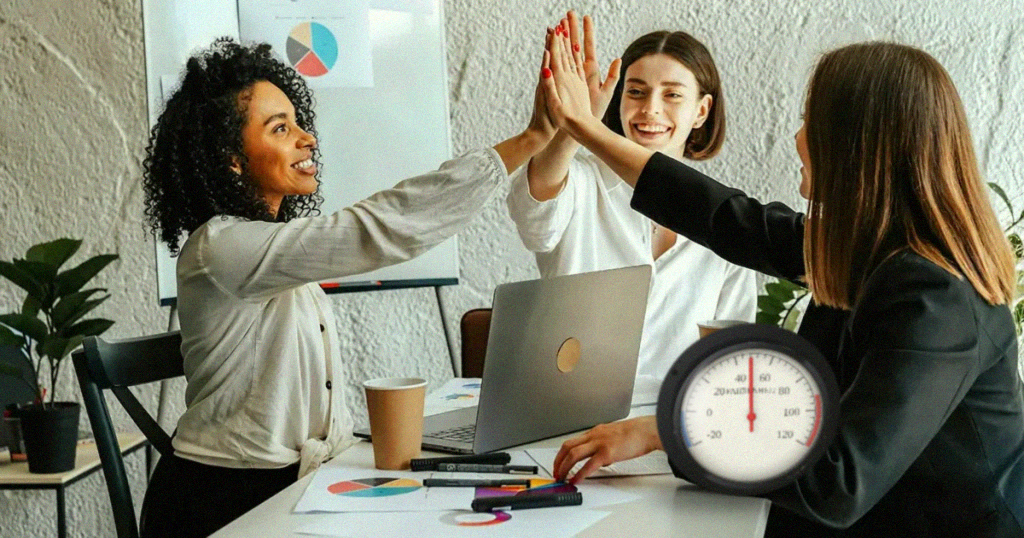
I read 48 °F
